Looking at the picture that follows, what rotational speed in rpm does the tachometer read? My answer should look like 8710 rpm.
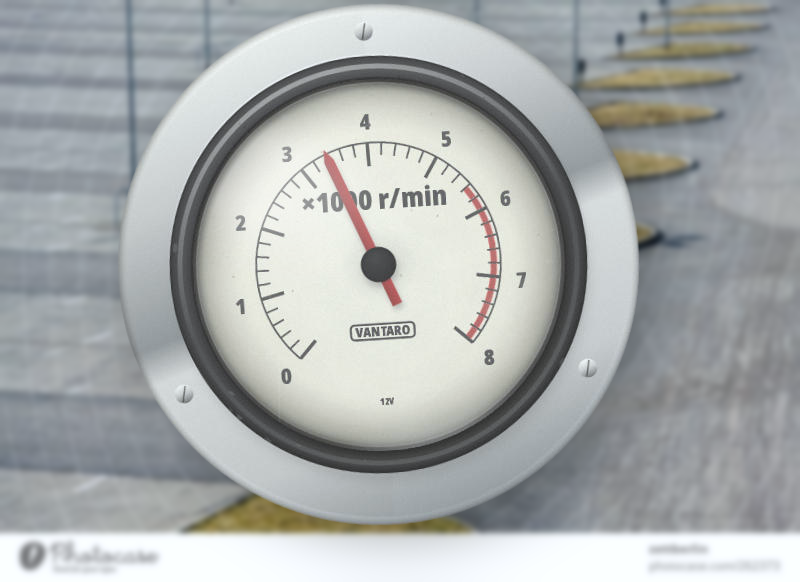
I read 3400 rpm
